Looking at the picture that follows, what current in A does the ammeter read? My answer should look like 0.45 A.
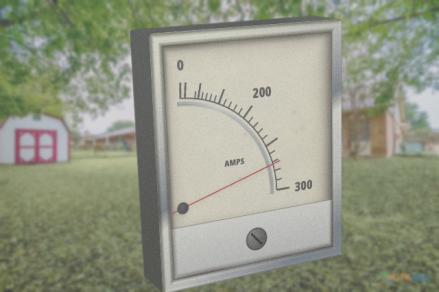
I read 270 A
